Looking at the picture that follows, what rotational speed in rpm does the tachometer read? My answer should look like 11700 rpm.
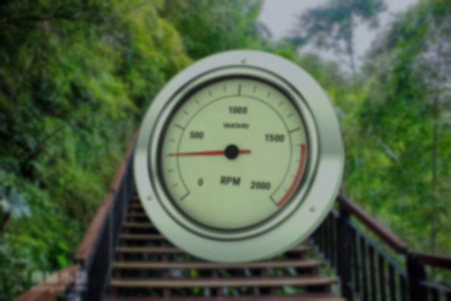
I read 300 rpm
